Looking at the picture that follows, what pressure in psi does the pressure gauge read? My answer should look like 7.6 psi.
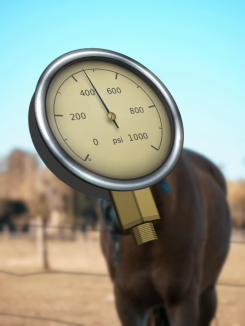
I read 450 psi
